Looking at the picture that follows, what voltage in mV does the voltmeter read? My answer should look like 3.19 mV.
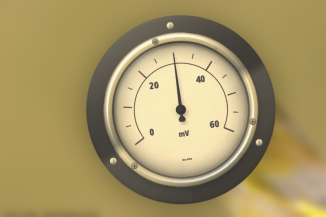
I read 30 mV
